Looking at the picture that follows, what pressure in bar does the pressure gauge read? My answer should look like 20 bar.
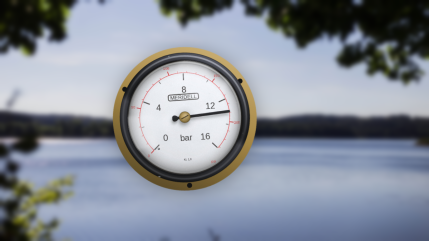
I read 13 bar
